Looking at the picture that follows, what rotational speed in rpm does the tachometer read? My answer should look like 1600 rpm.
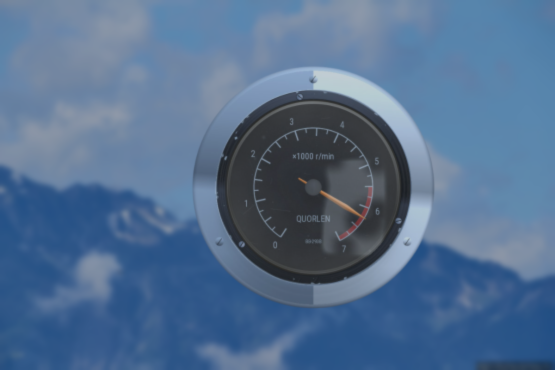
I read 6250 rpm
